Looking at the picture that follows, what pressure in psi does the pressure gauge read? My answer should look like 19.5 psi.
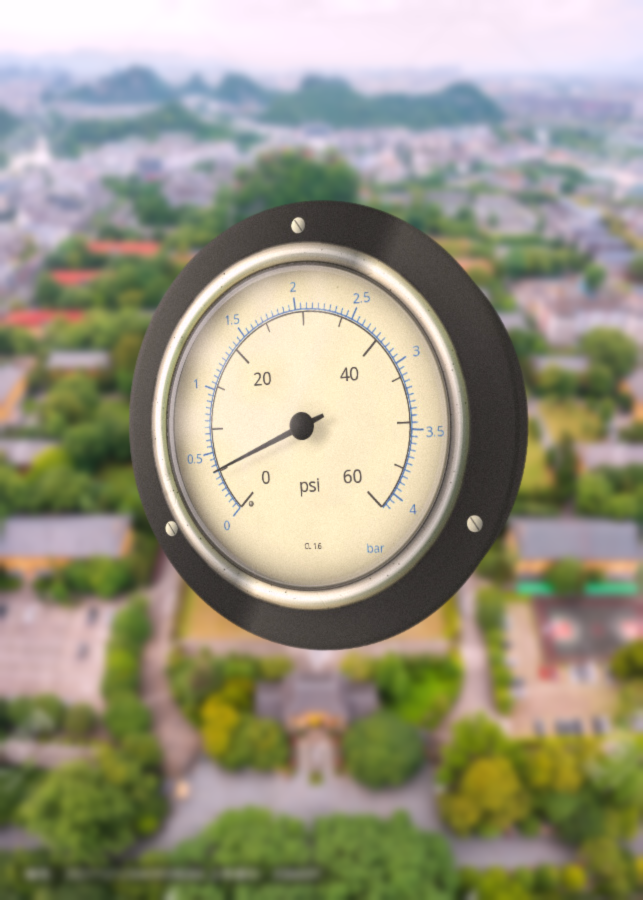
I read 5 psi
